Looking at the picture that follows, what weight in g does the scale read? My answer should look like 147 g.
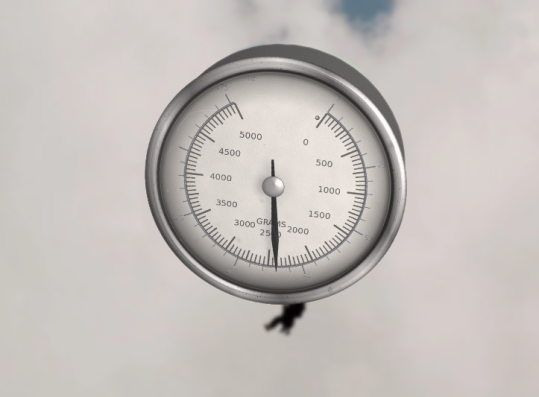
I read 2400 g
